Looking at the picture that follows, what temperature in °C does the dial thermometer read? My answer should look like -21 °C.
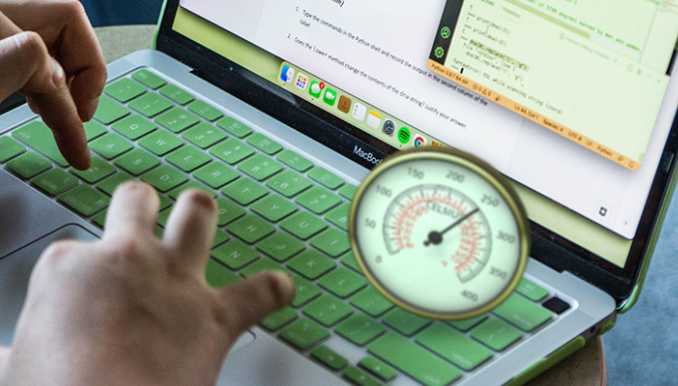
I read 250 °C
